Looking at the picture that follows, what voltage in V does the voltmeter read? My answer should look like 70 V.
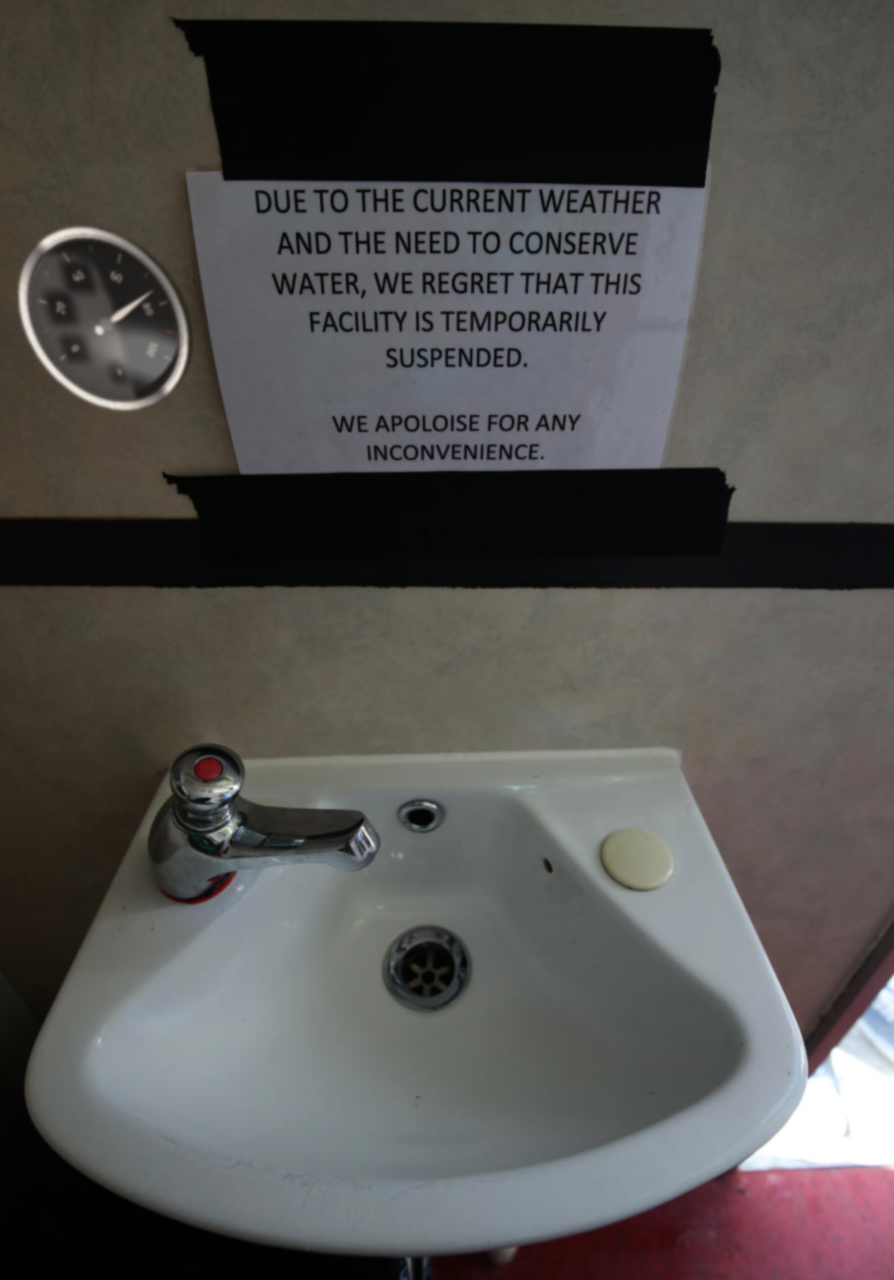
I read 75 V
